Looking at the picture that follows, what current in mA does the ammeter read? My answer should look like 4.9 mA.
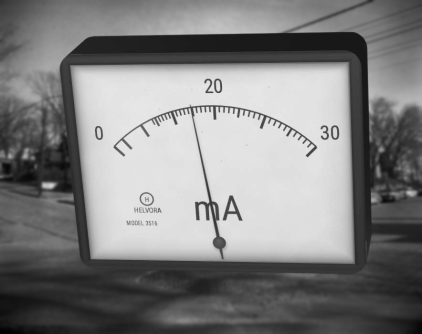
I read 17.5 mA
